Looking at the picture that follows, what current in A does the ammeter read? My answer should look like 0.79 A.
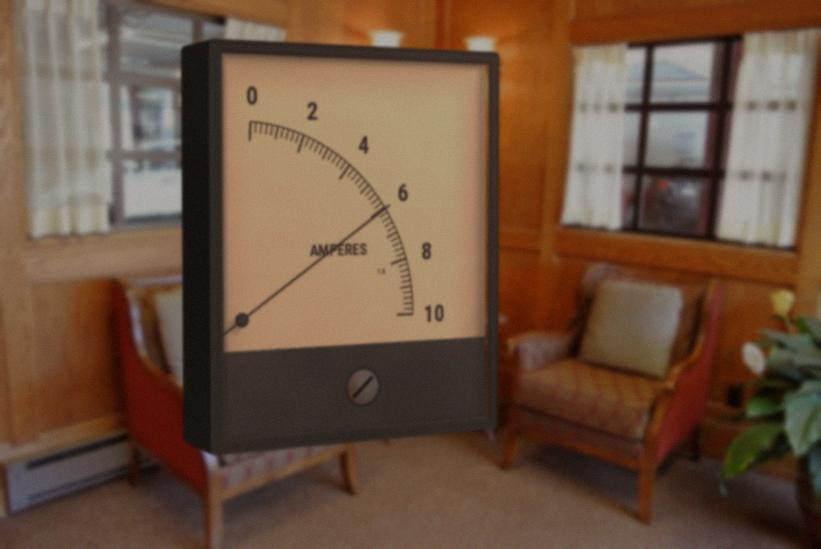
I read 6 A
